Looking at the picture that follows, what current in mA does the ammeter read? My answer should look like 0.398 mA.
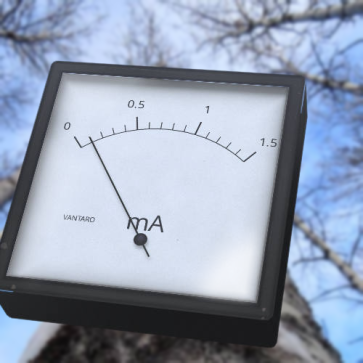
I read 0.1 mA
